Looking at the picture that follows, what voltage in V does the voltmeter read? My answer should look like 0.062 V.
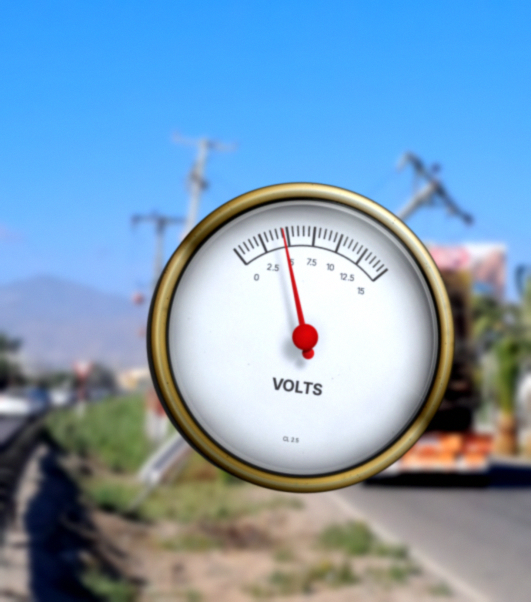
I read 4.5 V
